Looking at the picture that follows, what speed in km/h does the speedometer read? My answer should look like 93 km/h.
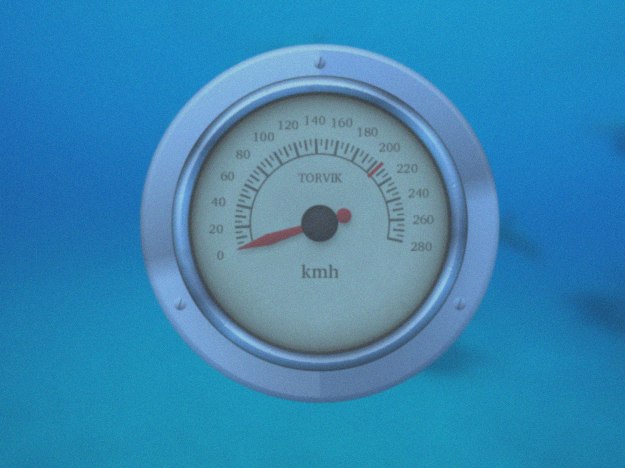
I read 0 km/h
